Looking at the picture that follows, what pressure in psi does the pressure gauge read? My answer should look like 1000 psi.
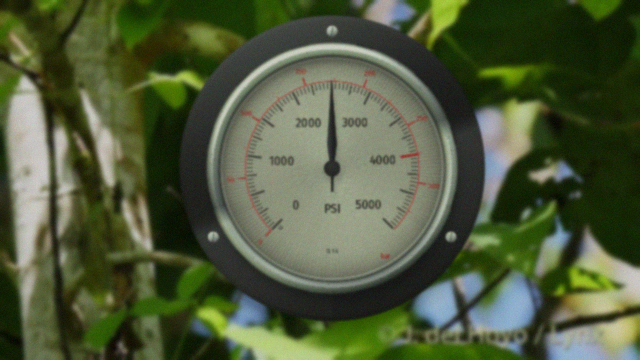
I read 2500 psi
